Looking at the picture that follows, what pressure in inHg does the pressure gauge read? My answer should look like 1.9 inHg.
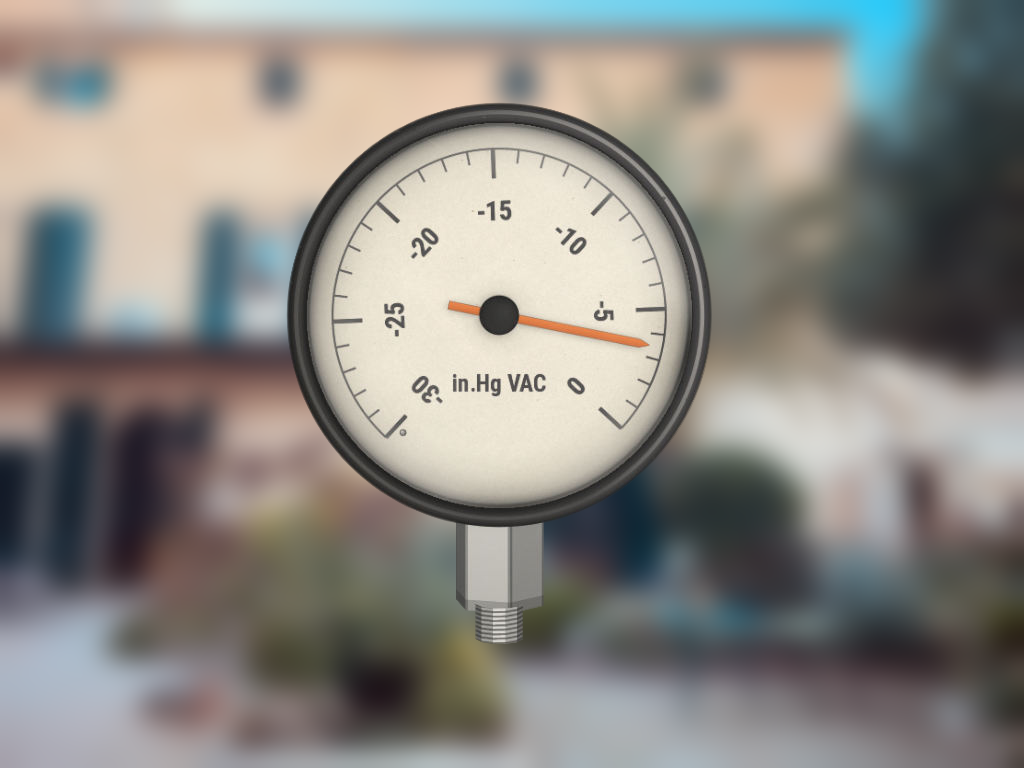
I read -3.5 inHg
